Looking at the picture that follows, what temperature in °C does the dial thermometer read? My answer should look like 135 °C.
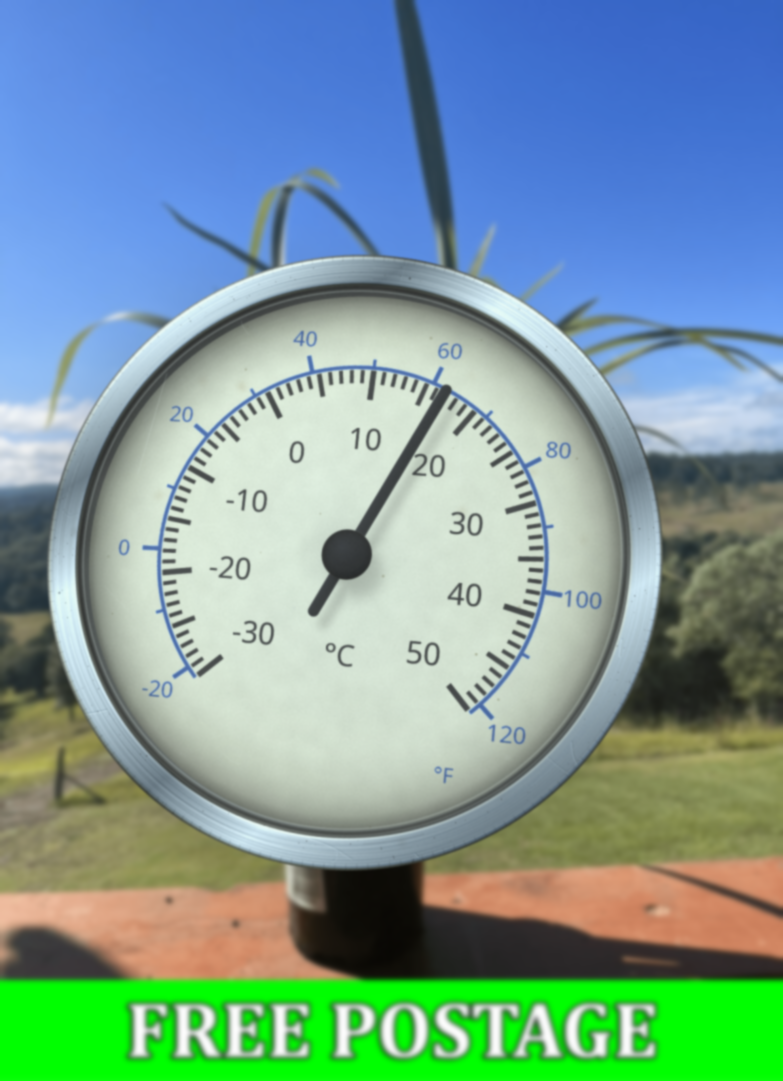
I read 17 °C
